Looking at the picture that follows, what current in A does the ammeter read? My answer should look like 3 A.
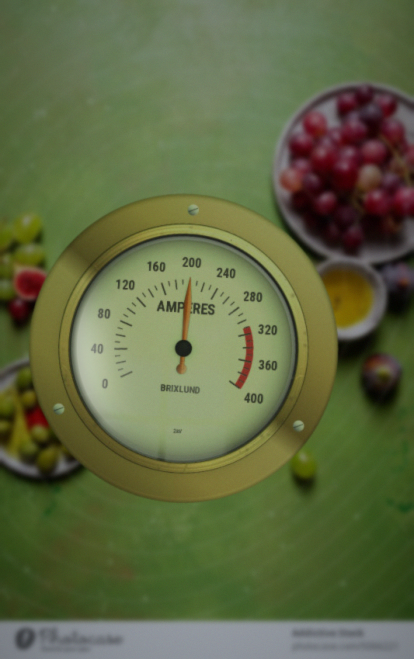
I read 200 A
